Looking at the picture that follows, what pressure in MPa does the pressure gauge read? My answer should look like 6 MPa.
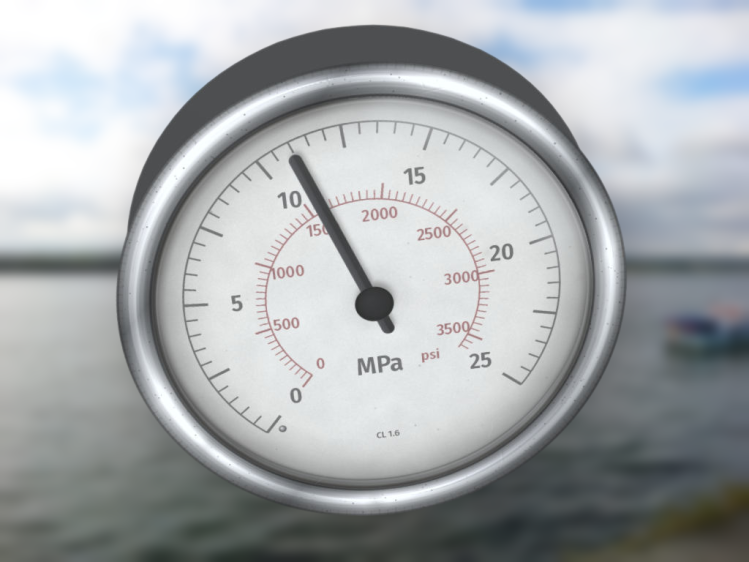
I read 11 MPa
